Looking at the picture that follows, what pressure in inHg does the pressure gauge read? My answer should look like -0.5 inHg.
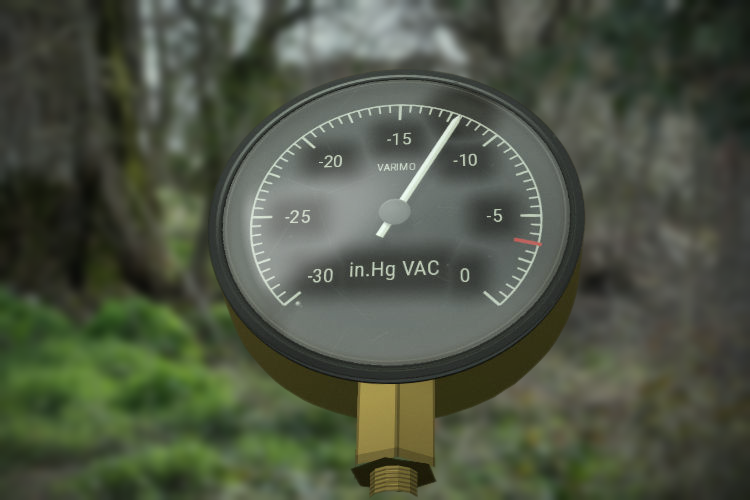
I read -12 inHg
